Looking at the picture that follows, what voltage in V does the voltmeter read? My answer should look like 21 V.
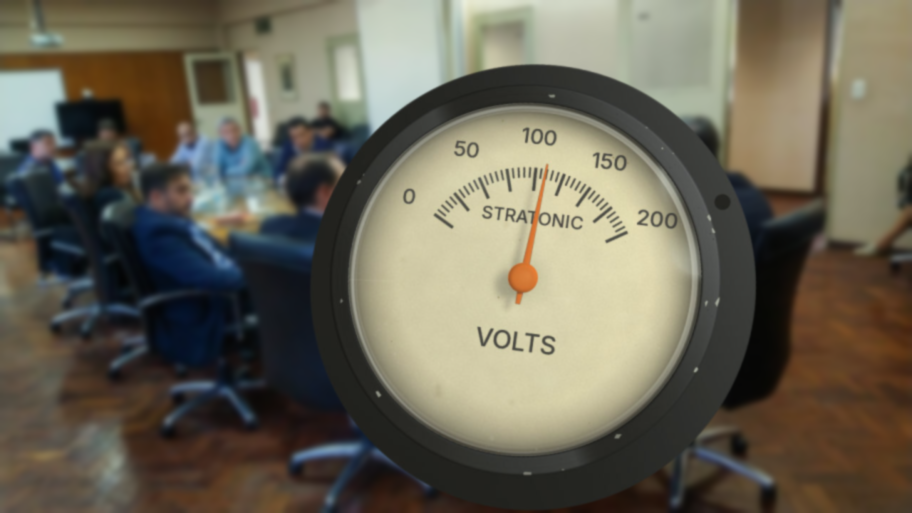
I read 110 V
